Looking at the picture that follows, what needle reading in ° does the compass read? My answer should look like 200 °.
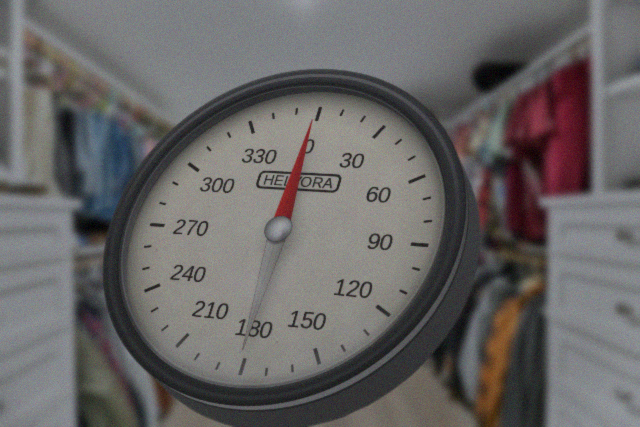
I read 0 °
